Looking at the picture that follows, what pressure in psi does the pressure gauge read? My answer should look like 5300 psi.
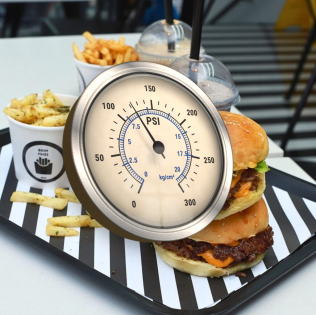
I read 120 psi
